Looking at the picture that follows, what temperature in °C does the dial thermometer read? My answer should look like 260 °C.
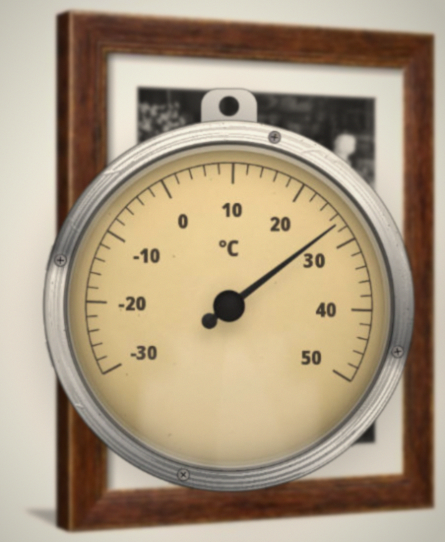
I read 27 °C
